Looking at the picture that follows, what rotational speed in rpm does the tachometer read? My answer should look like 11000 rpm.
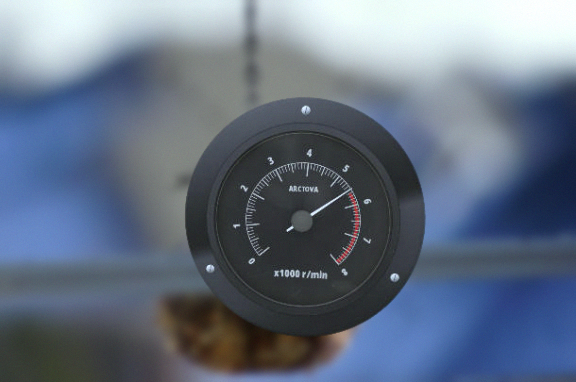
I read 5500 rpm
